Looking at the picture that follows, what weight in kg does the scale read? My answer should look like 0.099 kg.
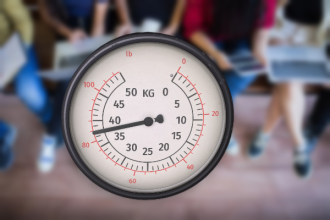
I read 38 kg
